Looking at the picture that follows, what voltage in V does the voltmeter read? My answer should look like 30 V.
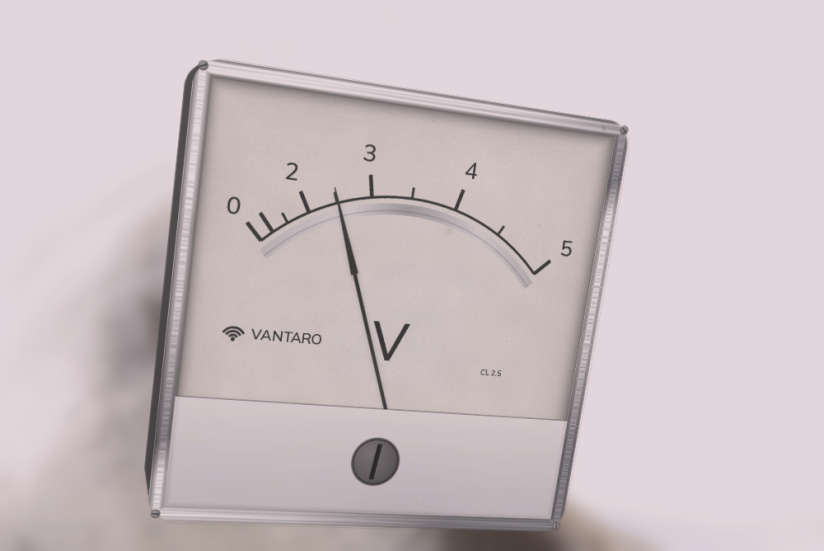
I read 2.5 V
